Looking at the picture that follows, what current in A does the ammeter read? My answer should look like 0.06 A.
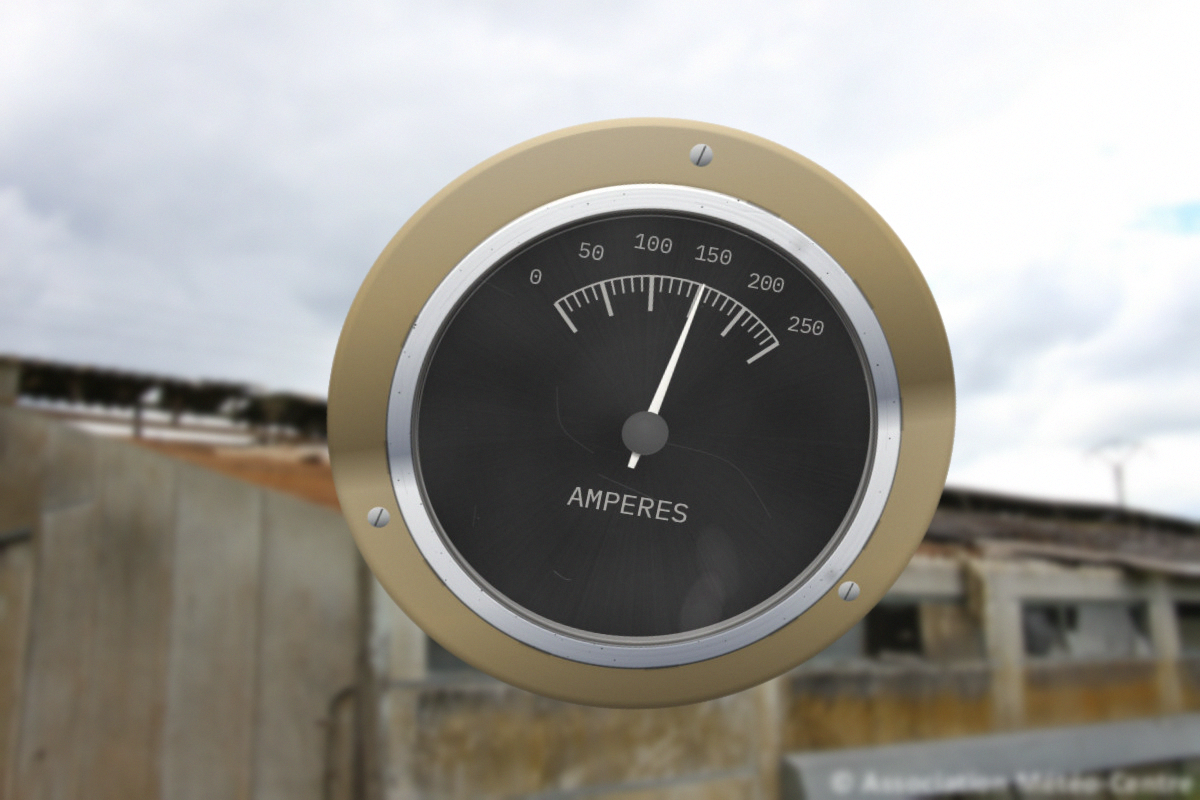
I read 150 A
